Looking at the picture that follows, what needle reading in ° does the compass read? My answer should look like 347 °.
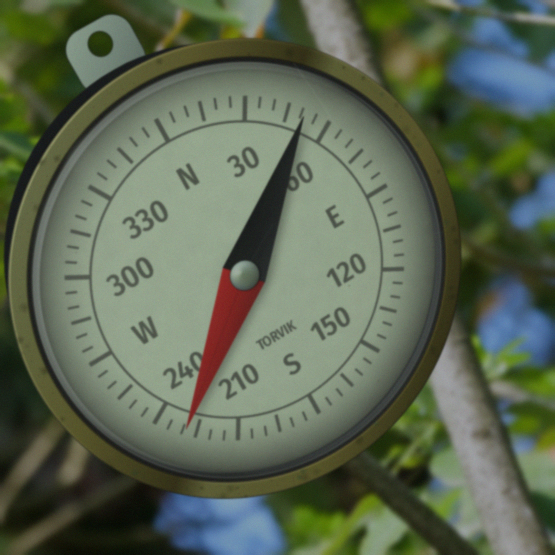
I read 230 °
